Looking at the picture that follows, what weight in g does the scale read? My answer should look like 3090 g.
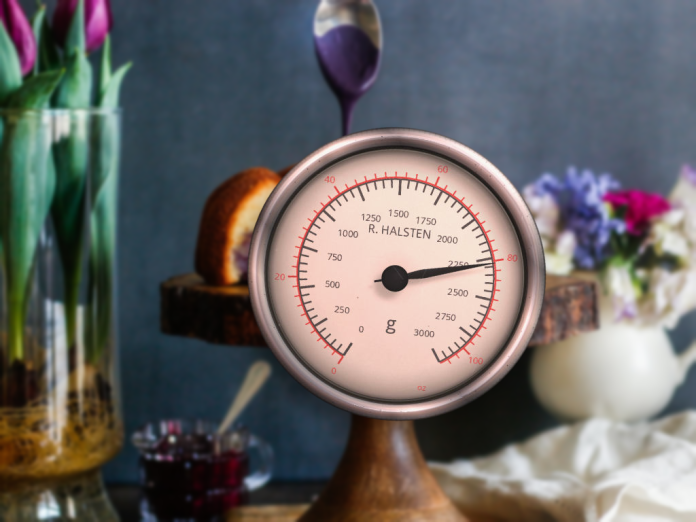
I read 2275 g
